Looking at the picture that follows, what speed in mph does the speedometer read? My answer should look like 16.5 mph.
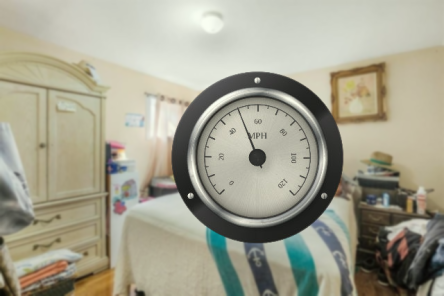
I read 50 mph
